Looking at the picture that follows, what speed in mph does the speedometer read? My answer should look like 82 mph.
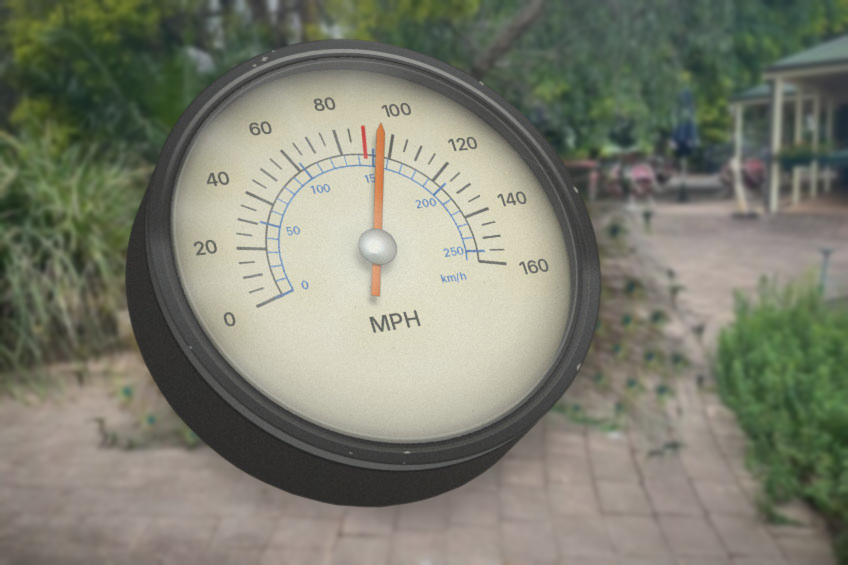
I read 95 mph
